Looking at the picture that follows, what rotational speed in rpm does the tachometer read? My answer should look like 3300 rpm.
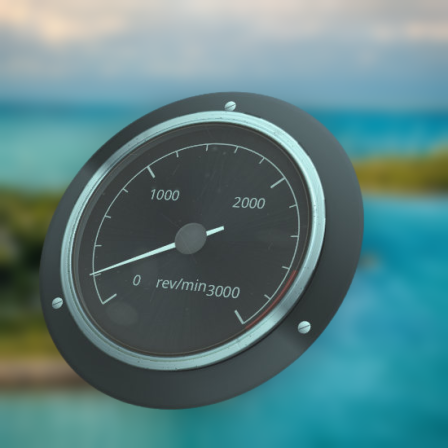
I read 200 rpm
